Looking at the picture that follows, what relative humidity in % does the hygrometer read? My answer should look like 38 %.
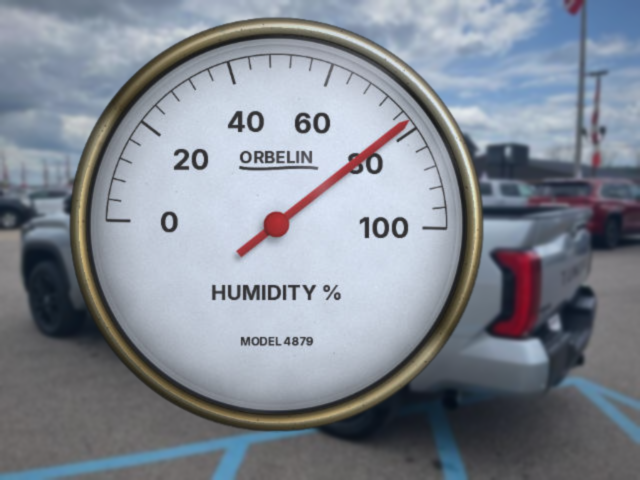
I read 78 %
